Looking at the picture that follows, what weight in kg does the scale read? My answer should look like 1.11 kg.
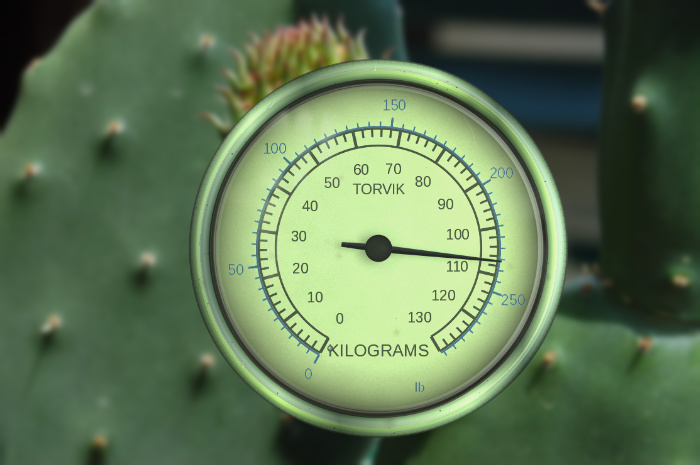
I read 107 kg
